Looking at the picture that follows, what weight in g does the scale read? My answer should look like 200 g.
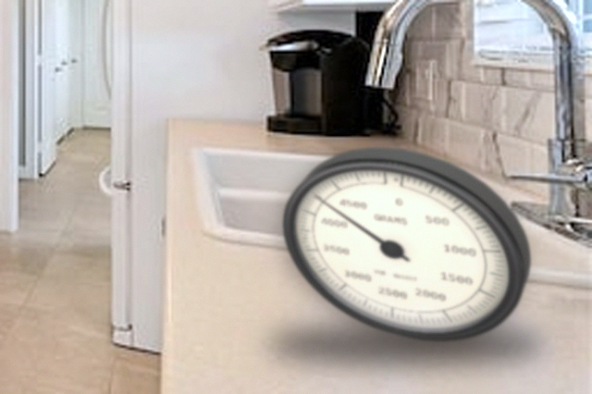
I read 4250 g
